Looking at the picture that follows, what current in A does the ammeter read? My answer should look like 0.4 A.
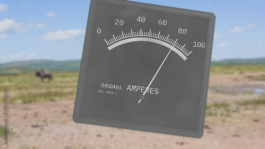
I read 80 A
